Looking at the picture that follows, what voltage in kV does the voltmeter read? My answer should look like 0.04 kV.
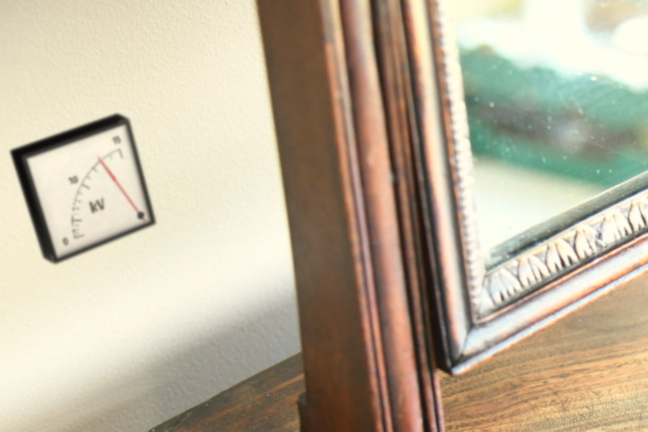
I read 13 kV
